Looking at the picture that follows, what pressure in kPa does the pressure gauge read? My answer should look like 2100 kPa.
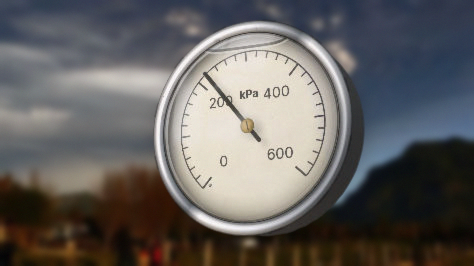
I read 220 kPa
